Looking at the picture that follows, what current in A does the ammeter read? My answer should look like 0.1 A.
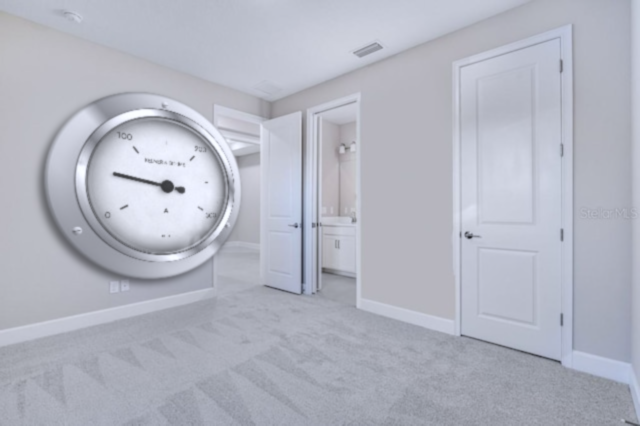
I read 50 A
